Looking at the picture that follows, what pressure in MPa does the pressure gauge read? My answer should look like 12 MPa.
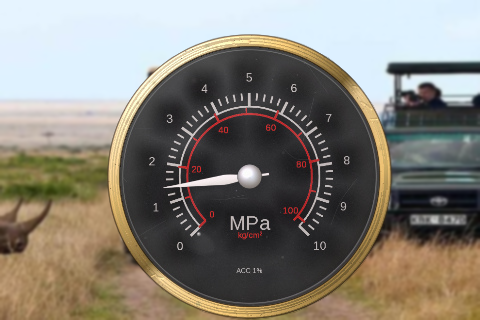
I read 1.4 MPa
